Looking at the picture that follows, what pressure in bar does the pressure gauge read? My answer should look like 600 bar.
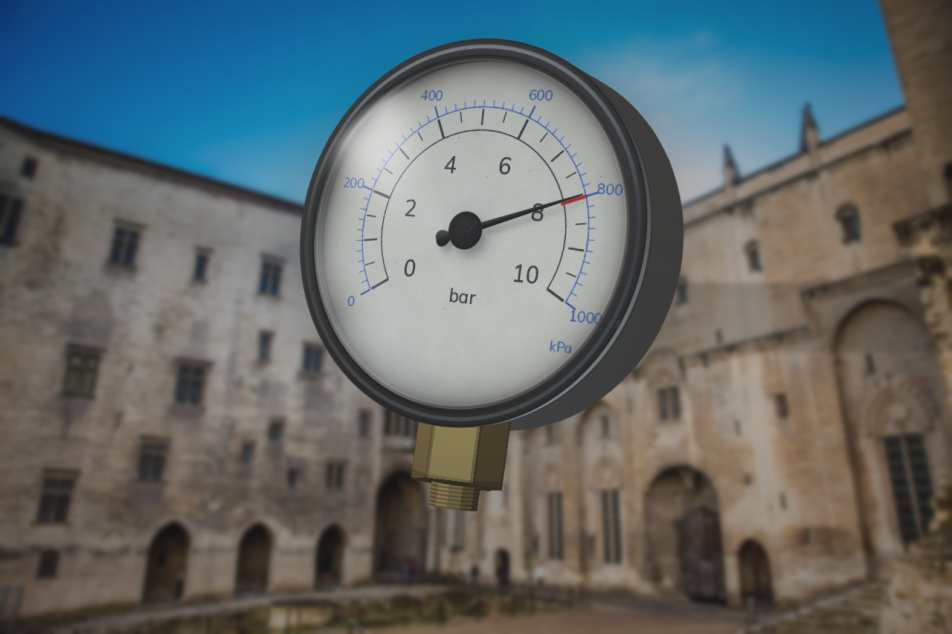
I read 8 bar
